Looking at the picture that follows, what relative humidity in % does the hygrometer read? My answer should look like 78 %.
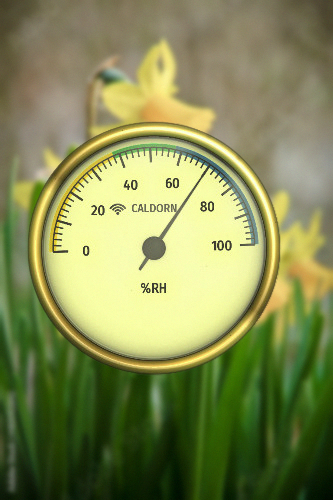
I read 70 %
